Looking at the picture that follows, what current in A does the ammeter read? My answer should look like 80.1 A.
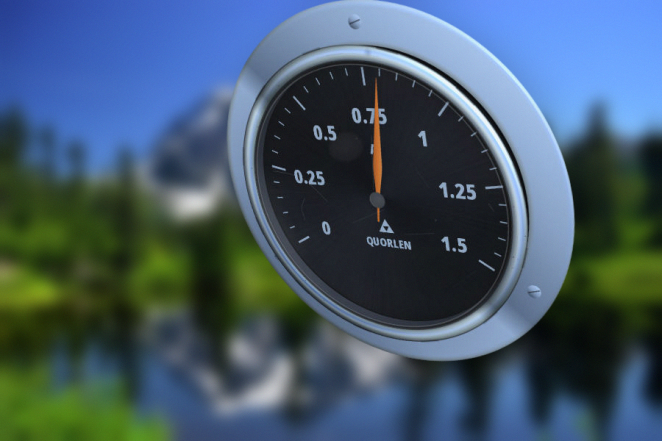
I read 0.8 A
